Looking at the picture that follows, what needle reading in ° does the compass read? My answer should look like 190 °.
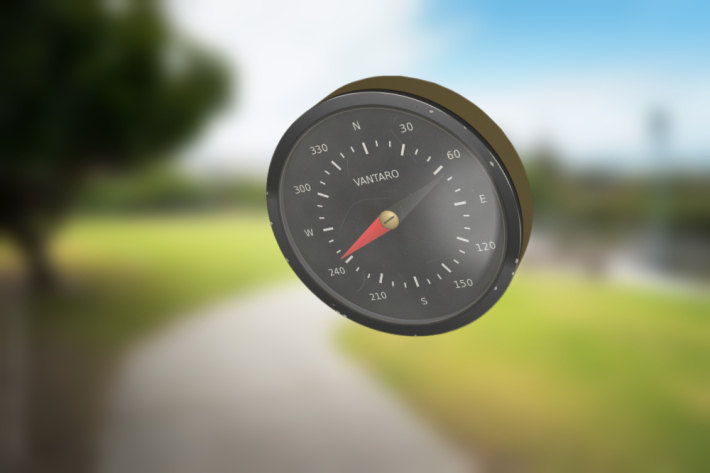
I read 245 °
